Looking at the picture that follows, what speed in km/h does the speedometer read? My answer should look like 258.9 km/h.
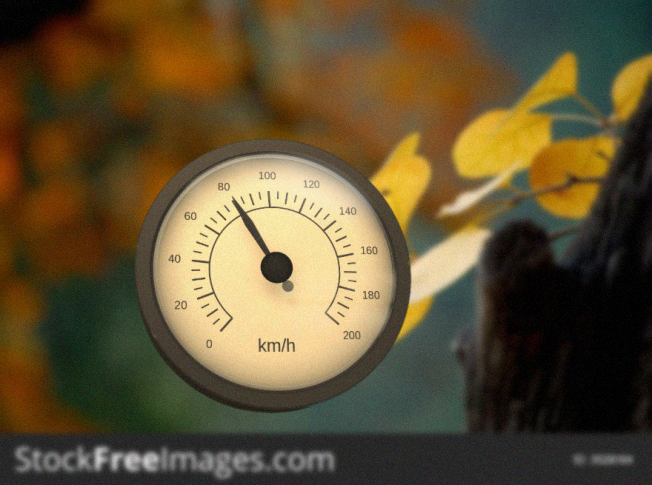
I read 80 km/h
